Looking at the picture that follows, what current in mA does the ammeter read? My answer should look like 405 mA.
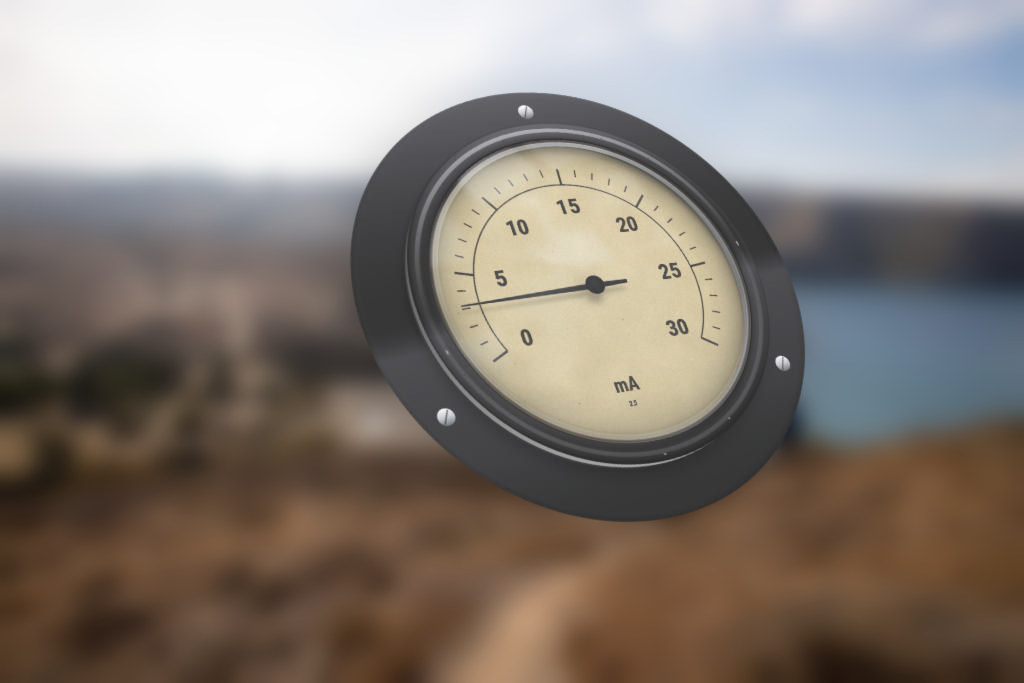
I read 3 mA
